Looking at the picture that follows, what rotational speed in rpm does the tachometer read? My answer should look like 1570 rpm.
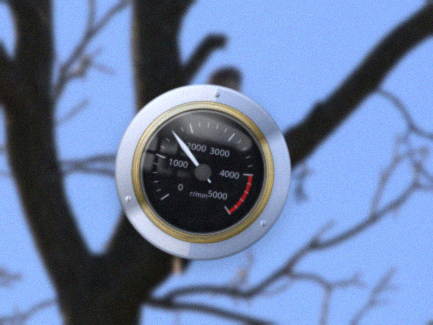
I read 1600 rpm
